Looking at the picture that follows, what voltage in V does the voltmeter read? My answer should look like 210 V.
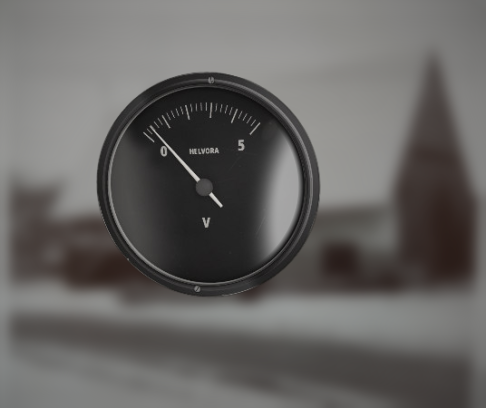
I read 0.4 V
